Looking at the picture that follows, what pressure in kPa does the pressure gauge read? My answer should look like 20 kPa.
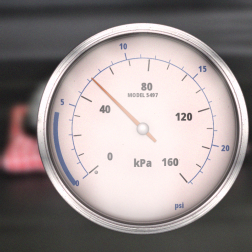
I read 50 kPa
